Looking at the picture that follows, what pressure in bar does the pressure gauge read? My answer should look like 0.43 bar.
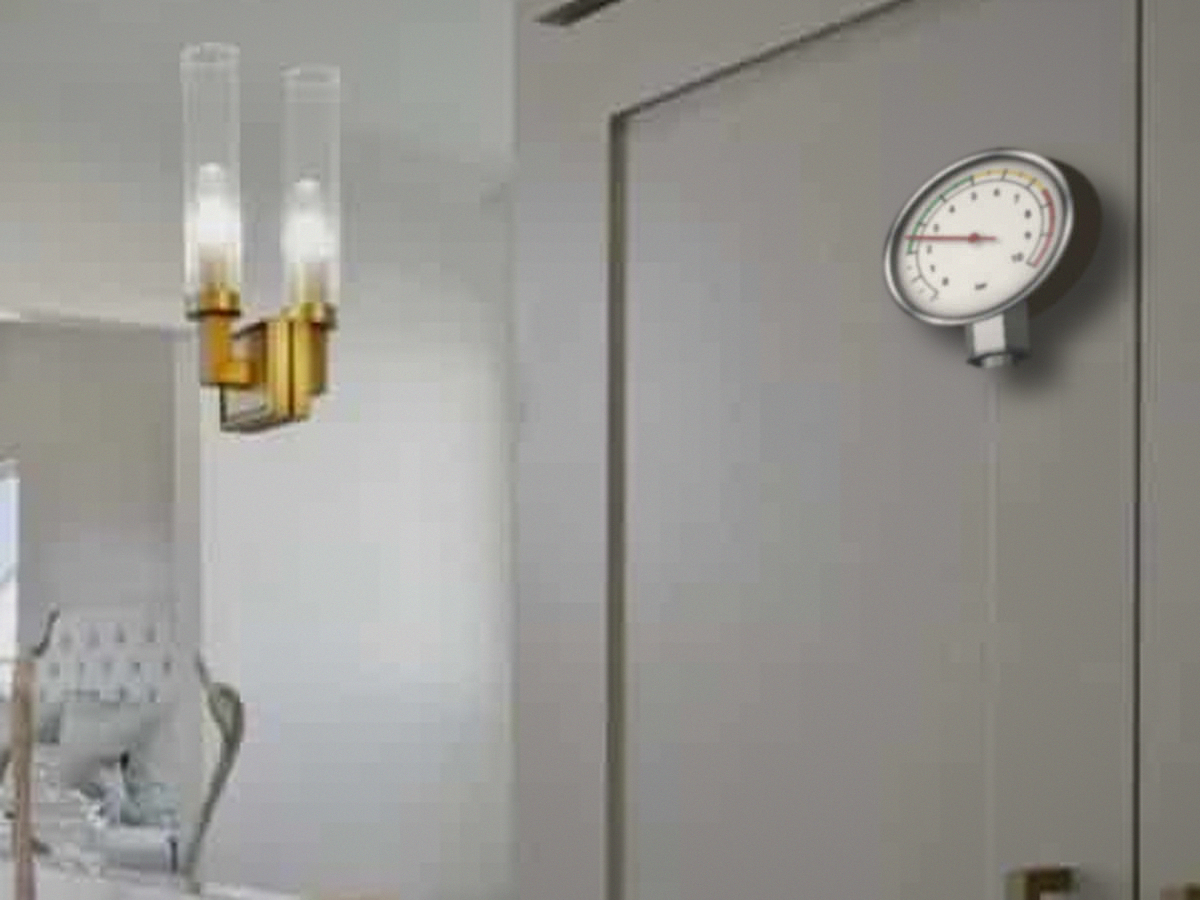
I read 2.5 bar
